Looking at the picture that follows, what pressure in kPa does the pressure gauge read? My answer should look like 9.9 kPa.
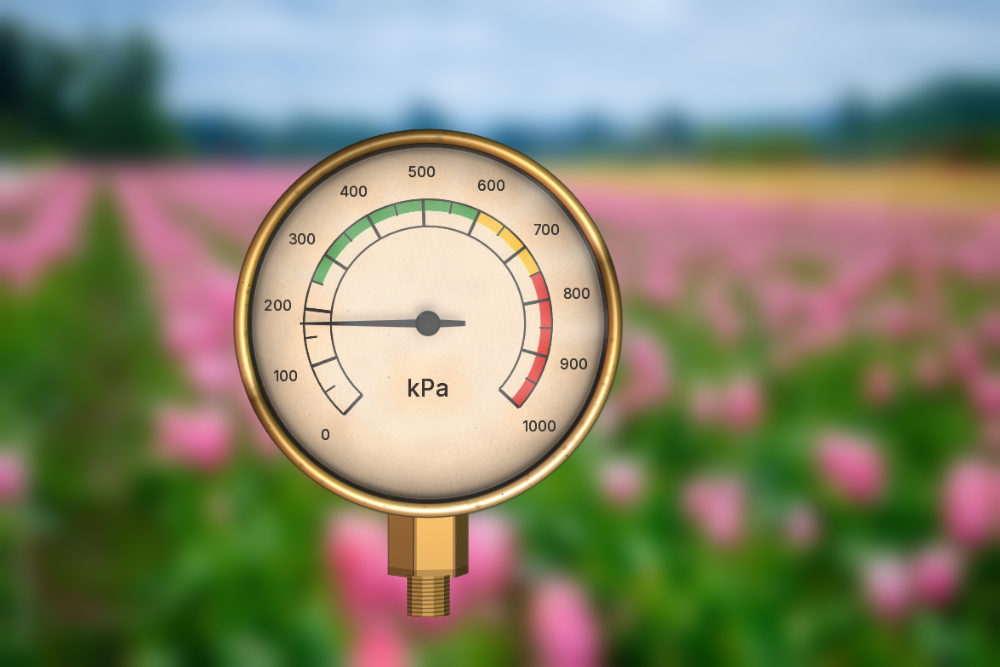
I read 175 kPa
